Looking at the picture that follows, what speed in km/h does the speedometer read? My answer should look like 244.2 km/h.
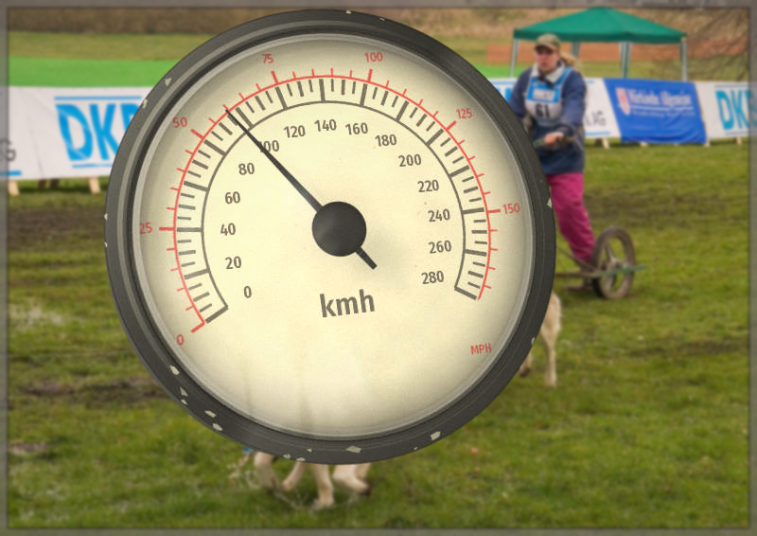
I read 95 km/h
